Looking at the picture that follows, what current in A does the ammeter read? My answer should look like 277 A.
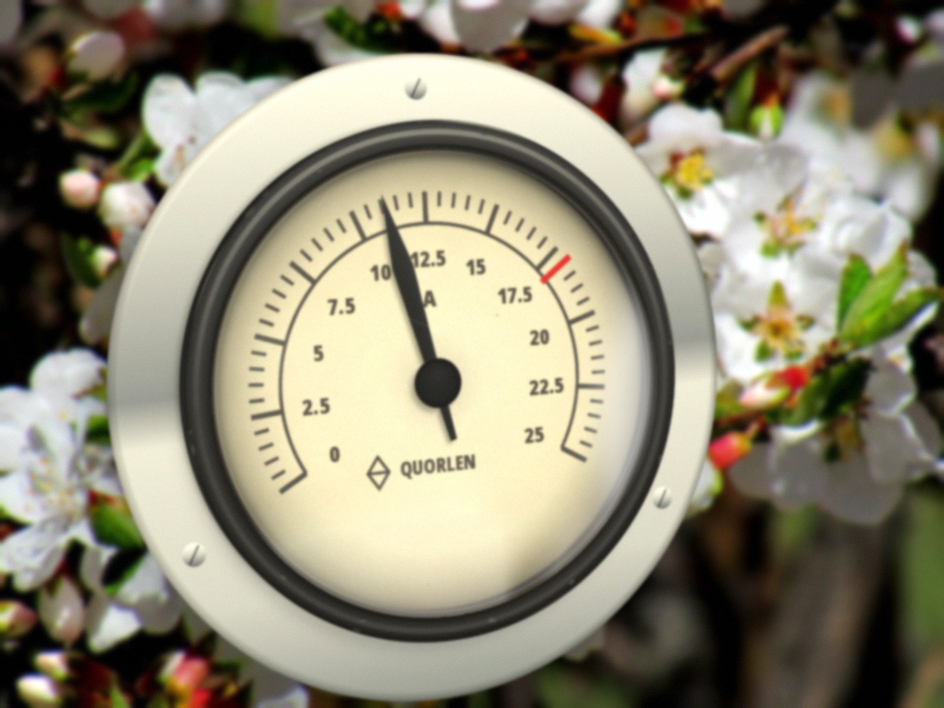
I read 11 A
